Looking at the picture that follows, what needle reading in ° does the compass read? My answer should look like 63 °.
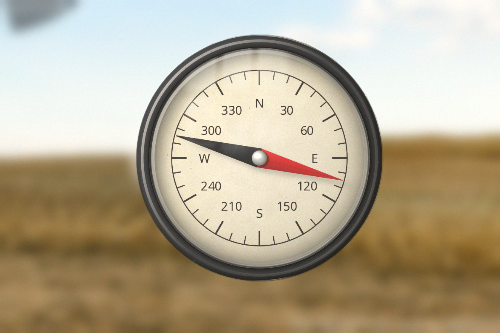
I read 105 °
